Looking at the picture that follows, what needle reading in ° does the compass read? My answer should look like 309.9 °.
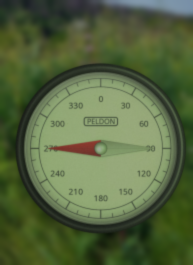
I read 270 °
